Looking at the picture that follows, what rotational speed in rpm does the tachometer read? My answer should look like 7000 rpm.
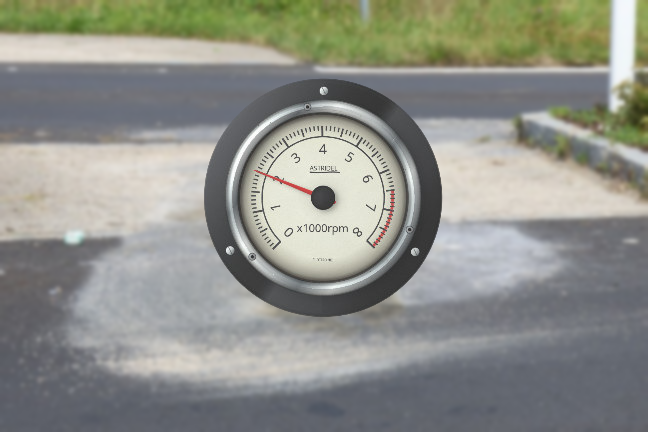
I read 2000 rpm
